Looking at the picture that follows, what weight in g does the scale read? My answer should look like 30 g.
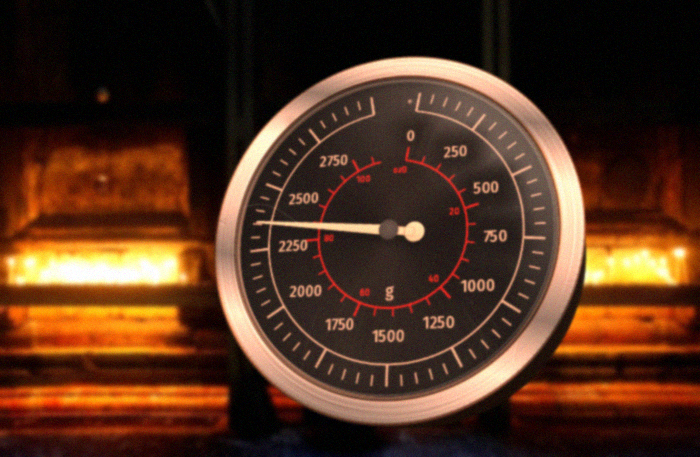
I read 2350 g
